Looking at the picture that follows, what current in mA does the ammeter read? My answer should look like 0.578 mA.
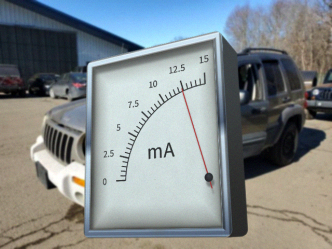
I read 12.5 mA
